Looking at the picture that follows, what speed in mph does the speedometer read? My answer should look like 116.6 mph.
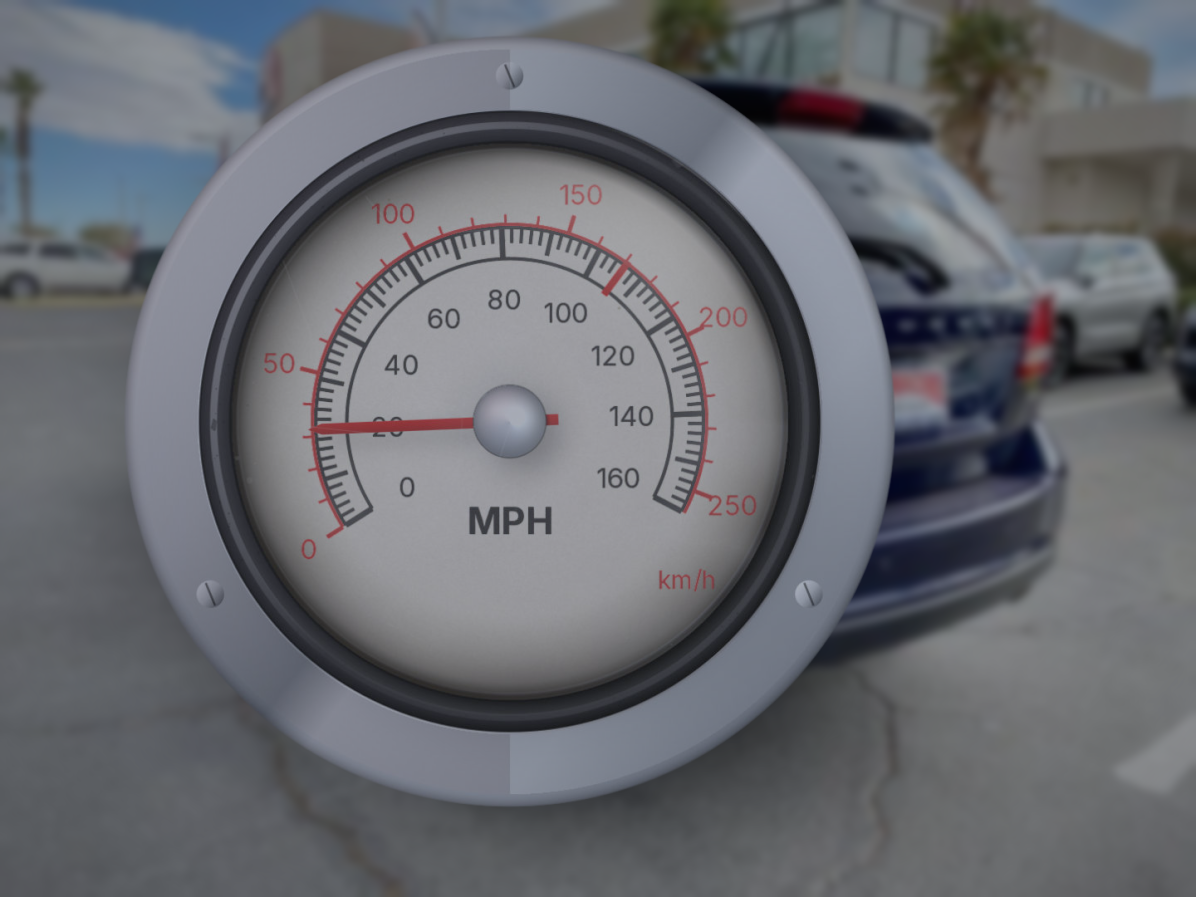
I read 20 mph
